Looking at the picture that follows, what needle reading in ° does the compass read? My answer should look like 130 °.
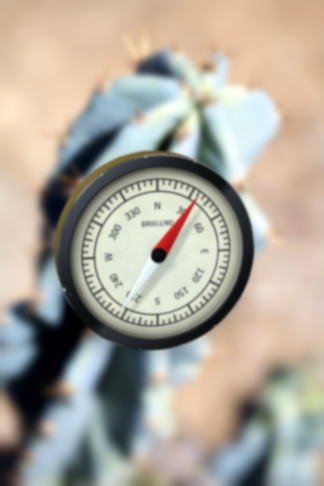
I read 35 °
